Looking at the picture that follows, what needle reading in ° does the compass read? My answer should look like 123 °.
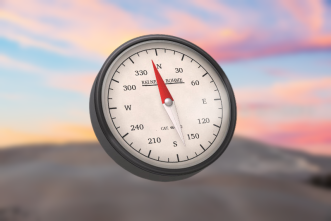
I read 350 °
